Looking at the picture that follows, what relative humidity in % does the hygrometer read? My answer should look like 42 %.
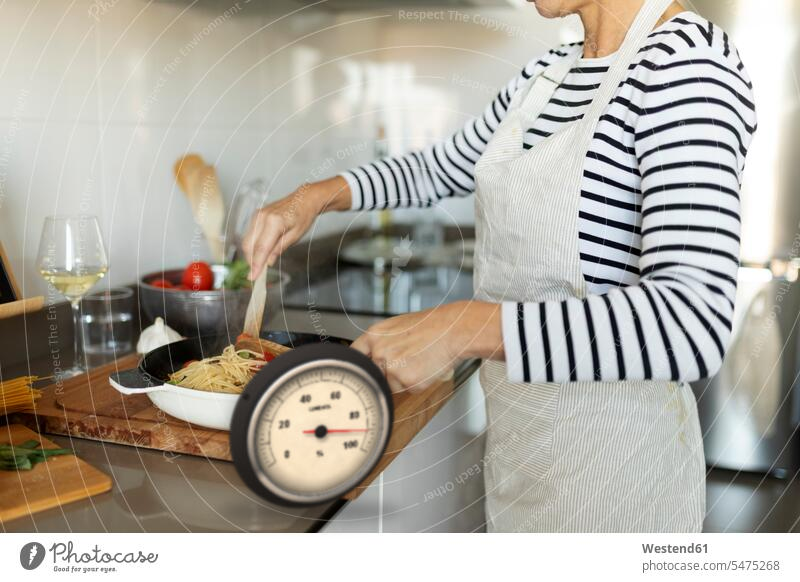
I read 90 %
